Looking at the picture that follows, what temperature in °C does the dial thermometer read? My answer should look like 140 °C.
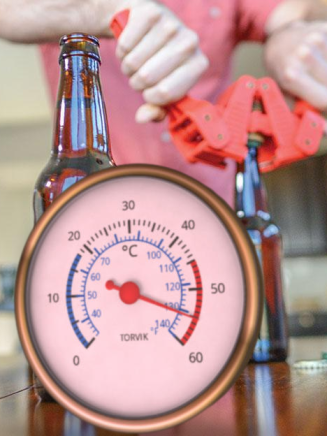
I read 55 °C
